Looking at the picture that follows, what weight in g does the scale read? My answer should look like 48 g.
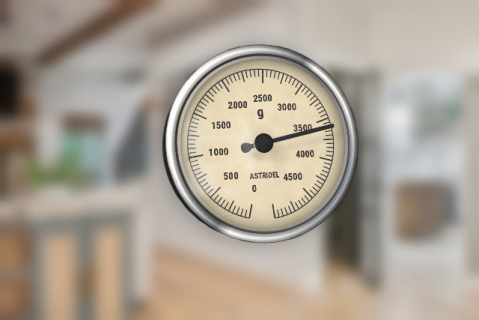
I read 3600 g
